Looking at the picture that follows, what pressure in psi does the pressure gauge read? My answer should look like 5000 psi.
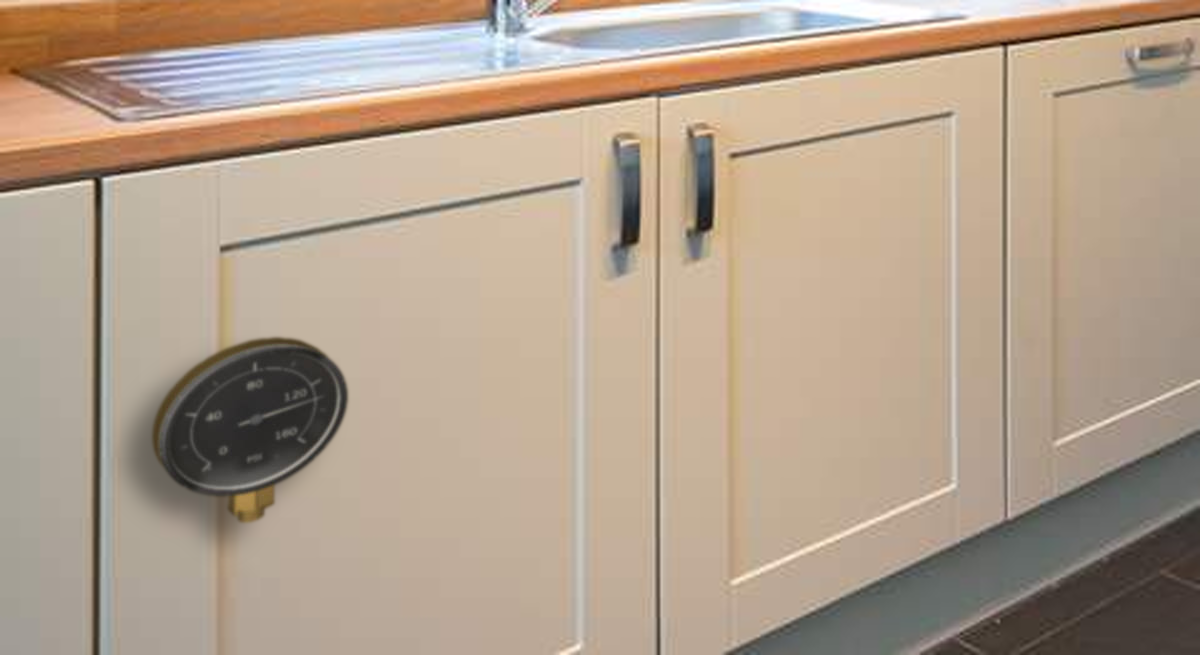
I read 130 psi
